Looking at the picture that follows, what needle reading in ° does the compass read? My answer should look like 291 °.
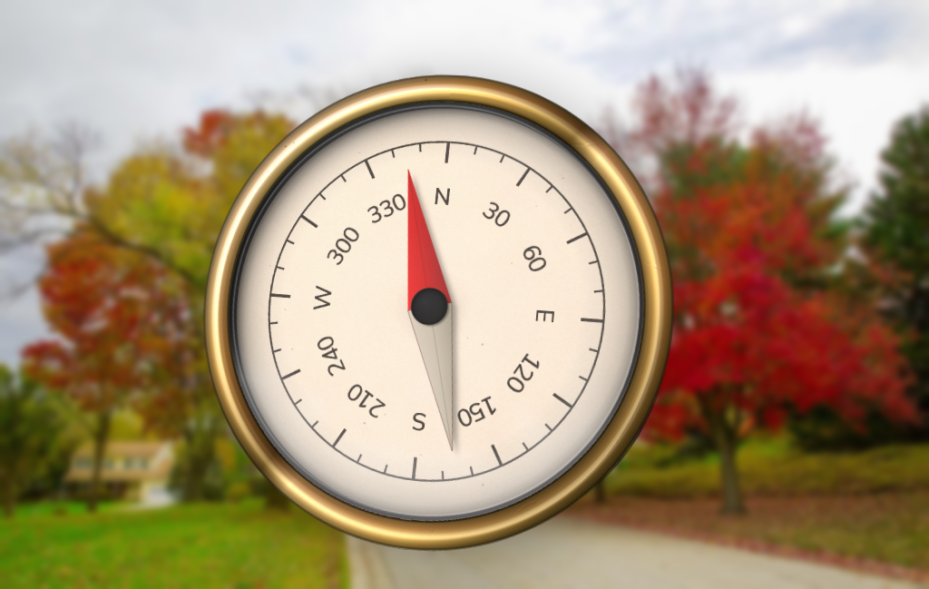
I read 345 °
